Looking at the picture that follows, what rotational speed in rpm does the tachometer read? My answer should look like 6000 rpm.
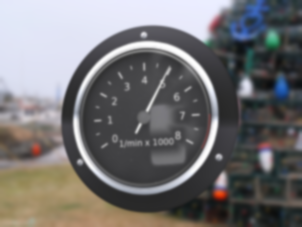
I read 5000 rpm
